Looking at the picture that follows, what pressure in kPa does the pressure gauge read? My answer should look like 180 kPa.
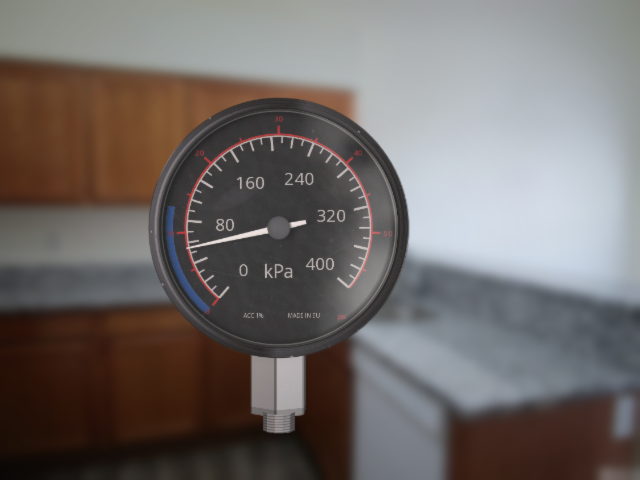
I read 55 kPa
